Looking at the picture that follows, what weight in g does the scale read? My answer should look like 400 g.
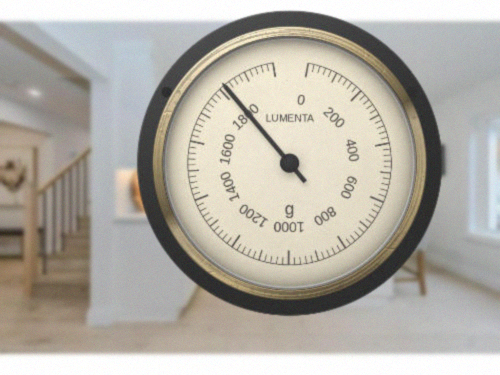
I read 1820 g
